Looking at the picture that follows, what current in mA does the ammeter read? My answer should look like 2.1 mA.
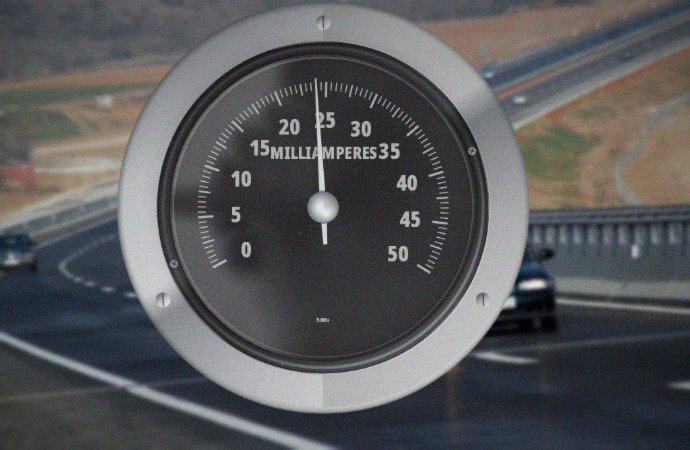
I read 24 mA
